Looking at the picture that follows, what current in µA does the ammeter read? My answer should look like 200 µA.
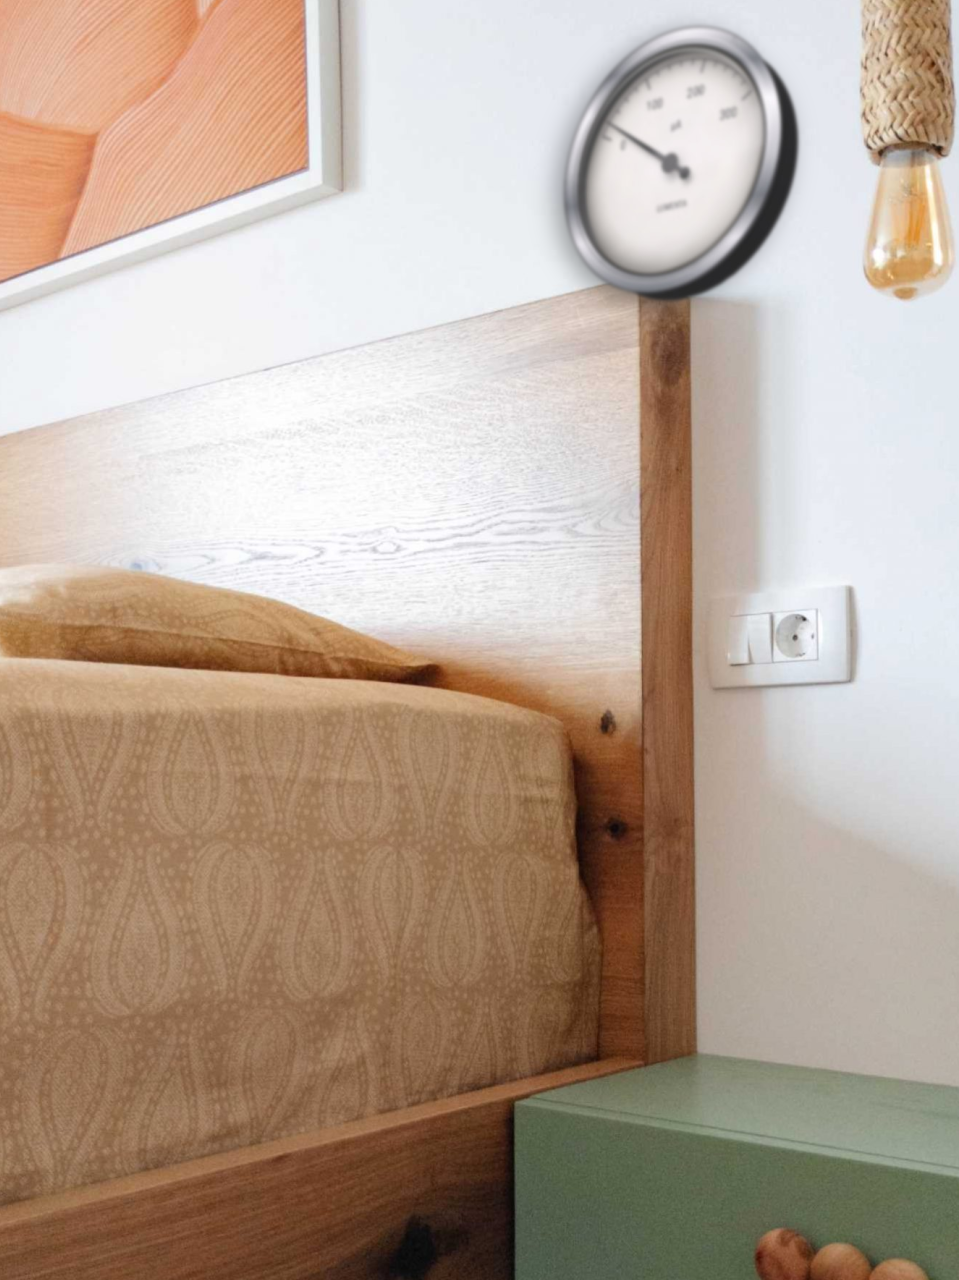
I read 20 µA
